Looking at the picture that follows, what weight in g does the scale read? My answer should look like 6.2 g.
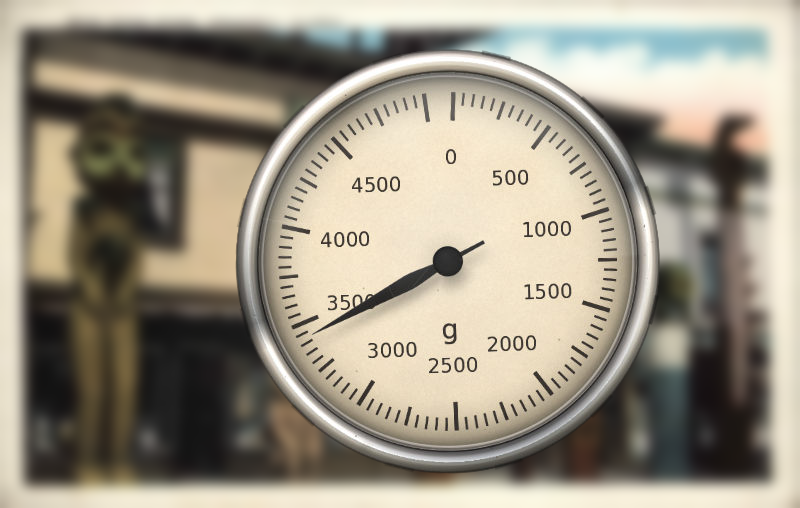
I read 3425 g
